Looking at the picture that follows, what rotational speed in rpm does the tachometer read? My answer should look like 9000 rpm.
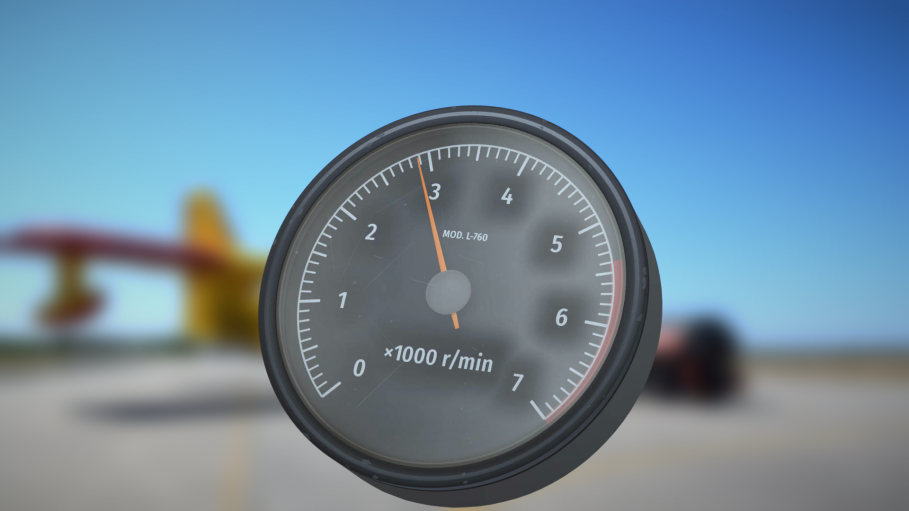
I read 2900 rpm
